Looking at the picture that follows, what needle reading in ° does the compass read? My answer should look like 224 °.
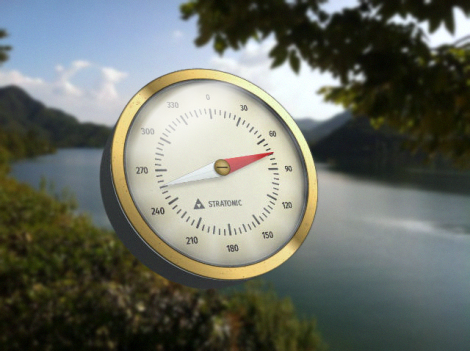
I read 75 °
